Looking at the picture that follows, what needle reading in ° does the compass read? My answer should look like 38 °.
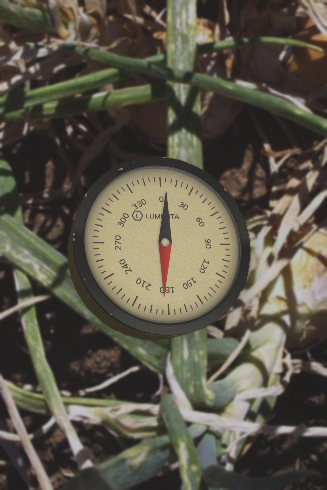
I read 185 °
